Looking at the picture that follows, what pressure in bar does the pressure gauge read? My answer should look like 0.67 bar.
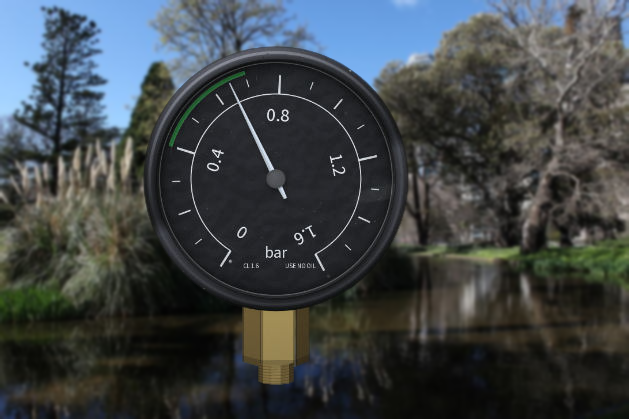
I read 0.65 bar
